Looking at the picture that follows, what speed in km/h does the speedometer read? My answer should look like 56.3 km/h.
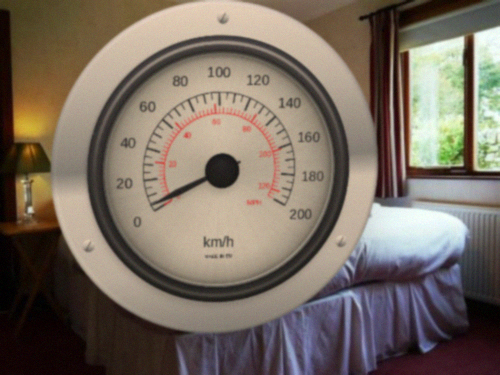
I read 5 km/h
